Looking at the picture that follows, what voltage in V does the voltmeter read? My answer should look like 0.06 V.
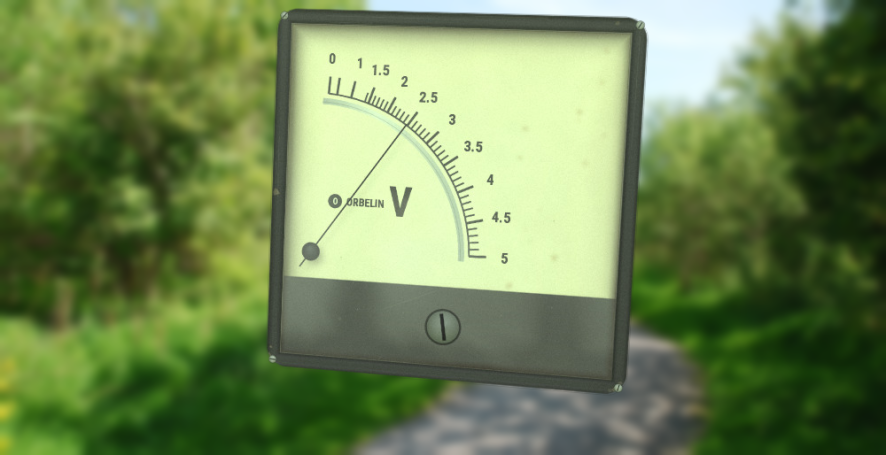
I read 2.5 V
